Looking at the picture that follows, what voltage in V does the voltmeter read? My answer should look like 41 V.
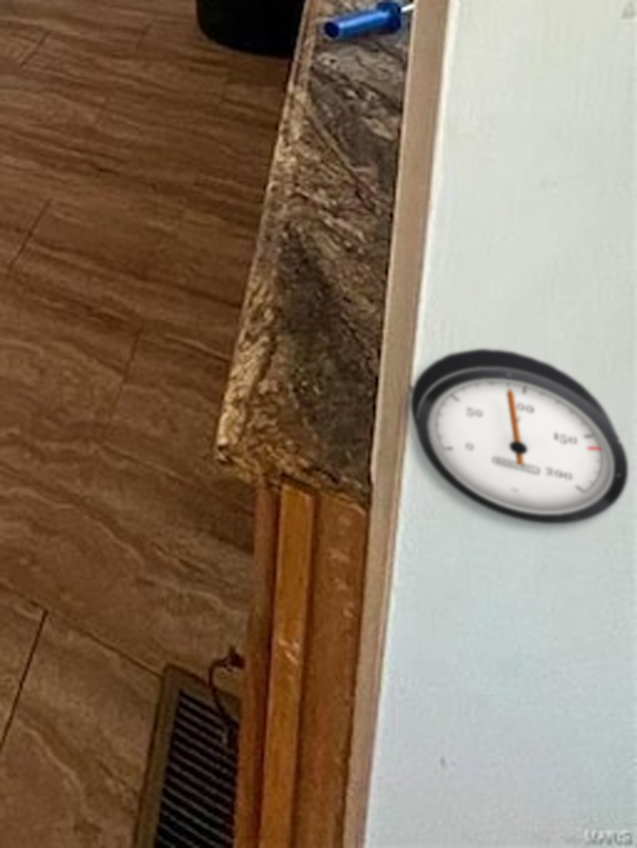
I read 90 V
